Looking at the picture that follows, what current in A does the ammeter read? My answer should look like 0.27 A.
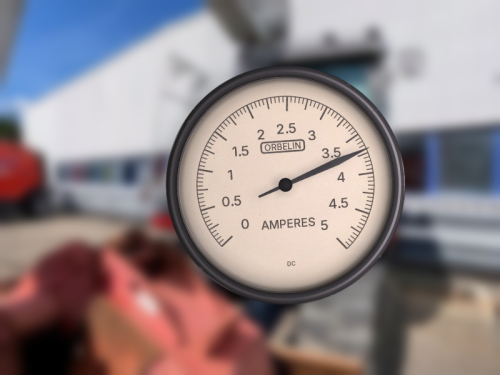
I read 3.7 A
